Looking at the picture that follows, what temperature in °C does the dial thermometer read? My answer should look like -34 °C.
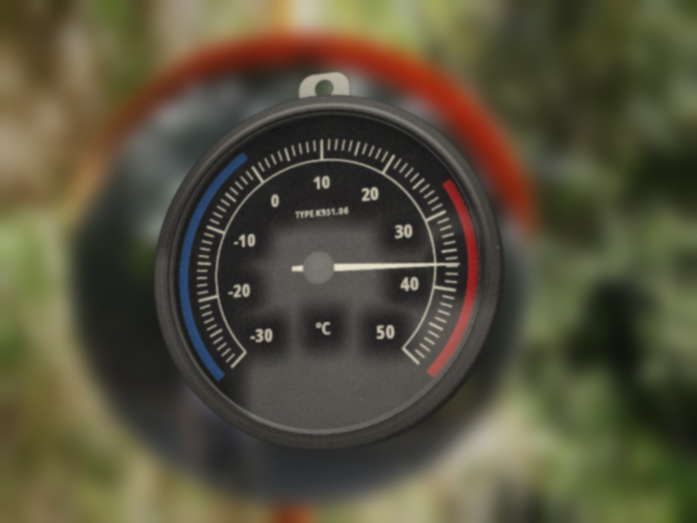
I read 37 °C
